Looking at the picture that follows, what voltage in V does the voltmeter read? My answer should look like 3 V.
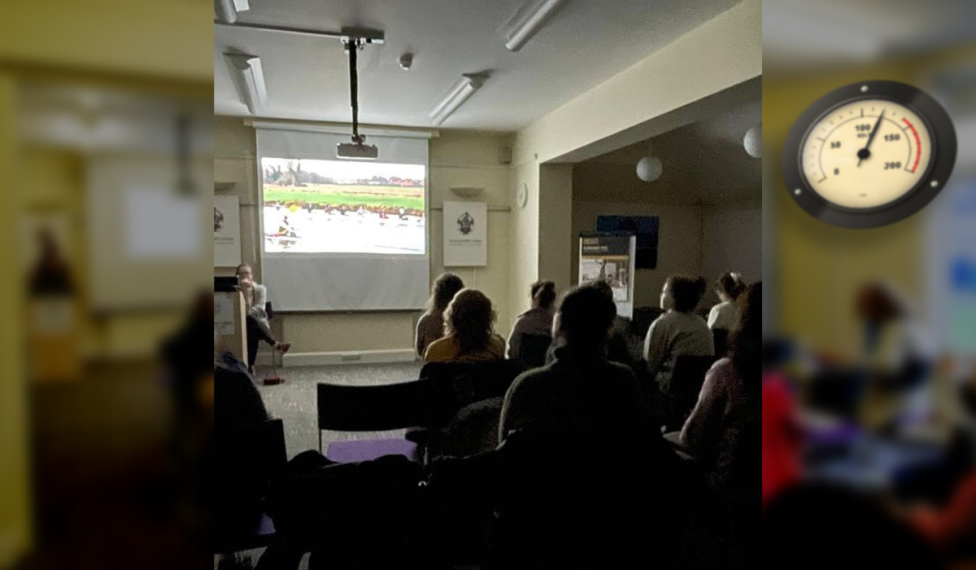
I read 120 V
